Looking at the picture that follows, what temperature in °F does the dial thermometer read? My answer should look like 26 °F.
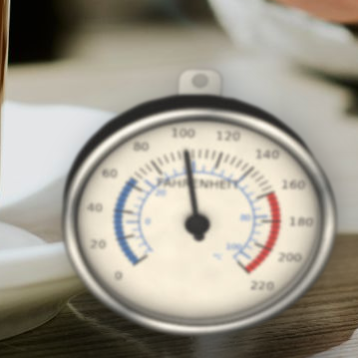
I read 100 °F
